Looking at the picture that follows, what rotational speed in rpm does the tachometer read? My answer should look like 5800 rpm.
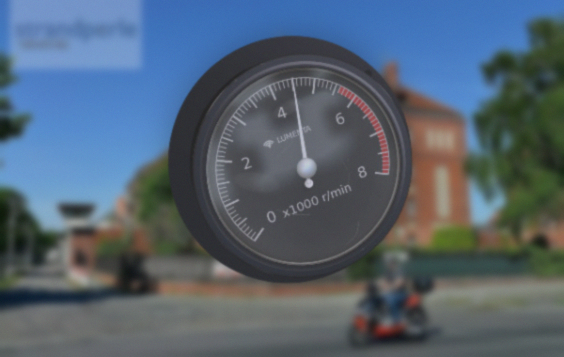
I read 4500 rpm
